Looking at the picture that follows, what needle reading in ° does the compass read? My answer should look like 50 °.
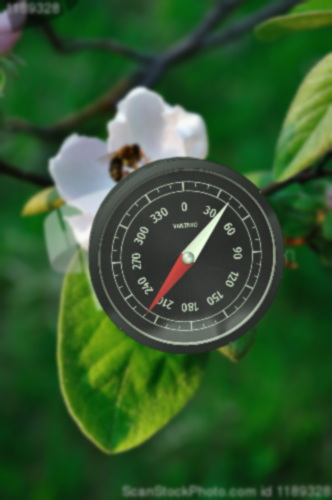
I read 220 °
